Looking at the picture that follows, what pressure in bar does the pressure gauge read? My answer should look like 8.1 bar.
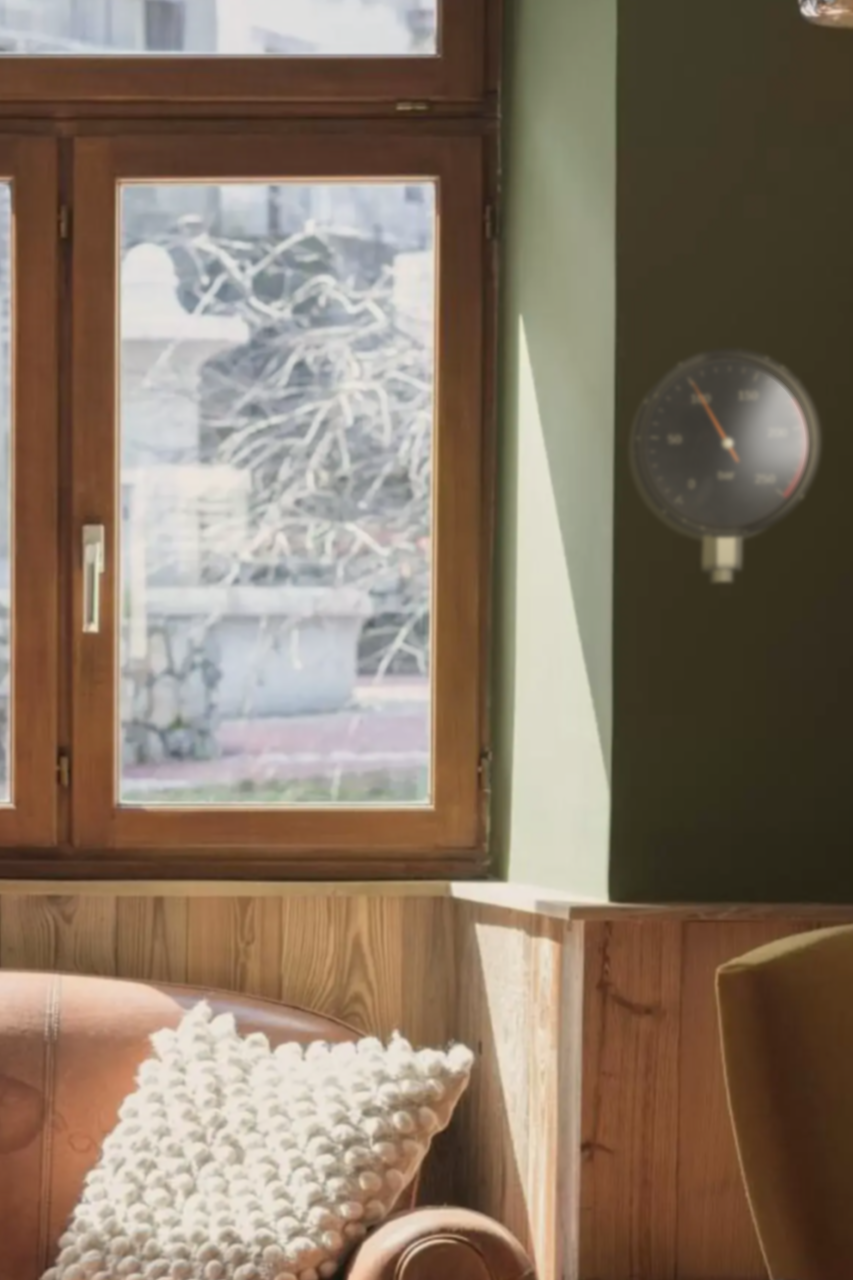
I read 100 bar
